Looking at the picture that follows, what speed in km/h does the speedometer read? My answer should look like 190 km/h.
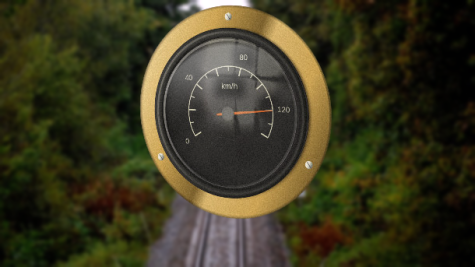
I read 120 km/h
